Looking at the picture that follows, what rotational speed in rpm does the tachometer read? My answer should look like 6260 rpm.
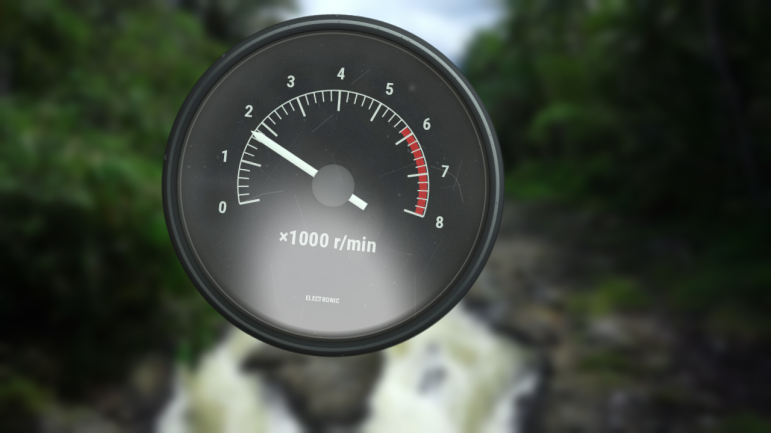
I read 1700 rpm
